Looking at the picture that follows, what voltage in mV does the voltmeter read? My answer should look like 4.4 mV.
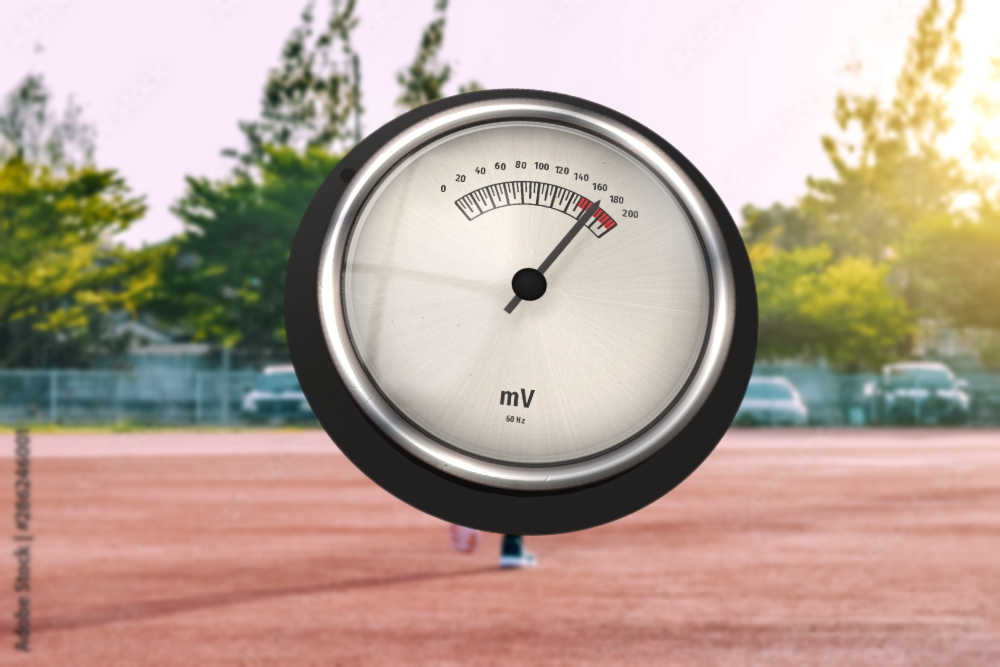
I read 170 mV
